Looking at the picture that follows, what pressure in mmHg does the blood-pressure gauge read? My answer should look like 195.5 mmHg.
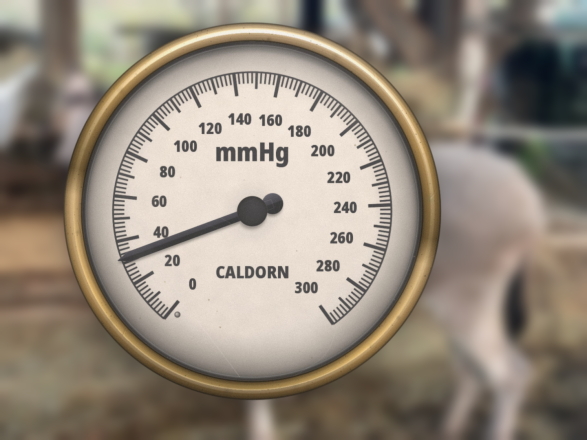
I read 32 mmHg
